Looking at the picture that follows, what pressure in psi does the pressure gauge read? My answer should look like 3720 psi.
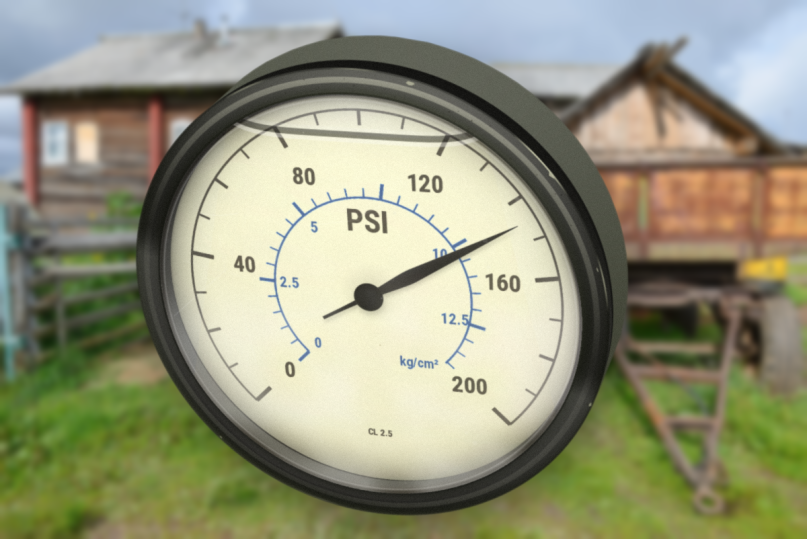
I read 145 psi
